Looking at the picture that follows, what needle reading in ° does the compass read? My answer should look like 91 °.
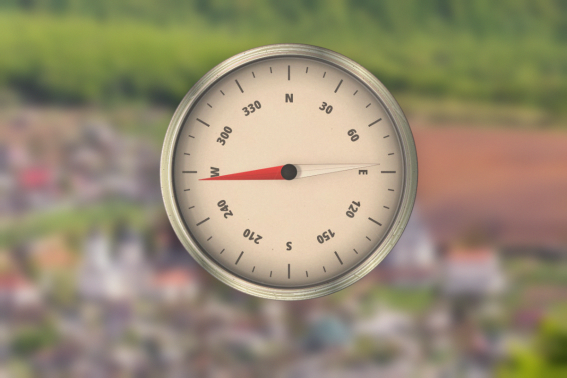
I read 265 °
